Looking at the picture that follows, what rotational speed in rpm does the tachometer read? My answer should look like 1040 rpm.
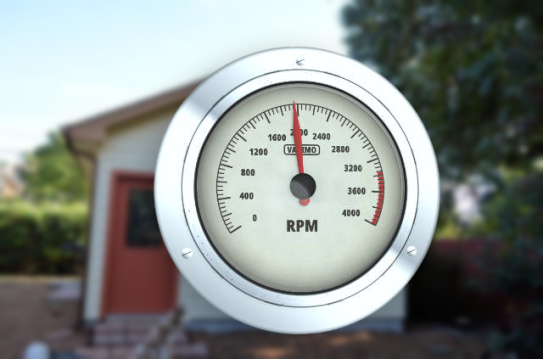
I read 1950 rpm
